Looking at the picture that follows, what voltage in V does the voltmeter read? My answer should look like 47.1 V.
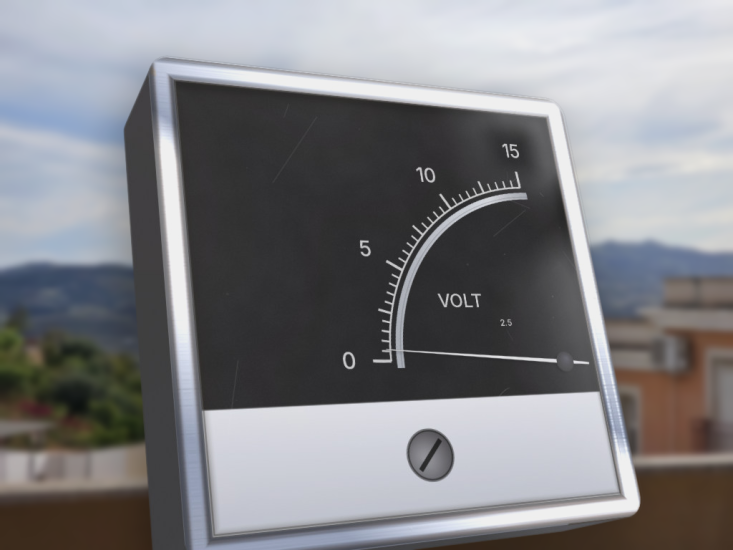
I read 0.5 V
